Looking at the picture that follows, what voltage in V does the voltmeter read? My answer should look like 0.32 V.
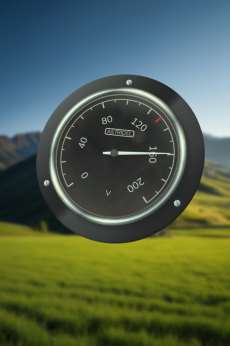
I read 160 V
